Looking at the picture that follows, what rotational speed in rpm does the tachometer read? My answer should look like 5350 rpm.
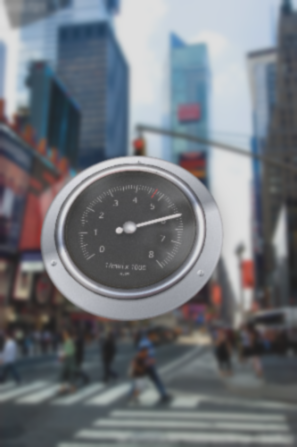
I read 6000 rpm
